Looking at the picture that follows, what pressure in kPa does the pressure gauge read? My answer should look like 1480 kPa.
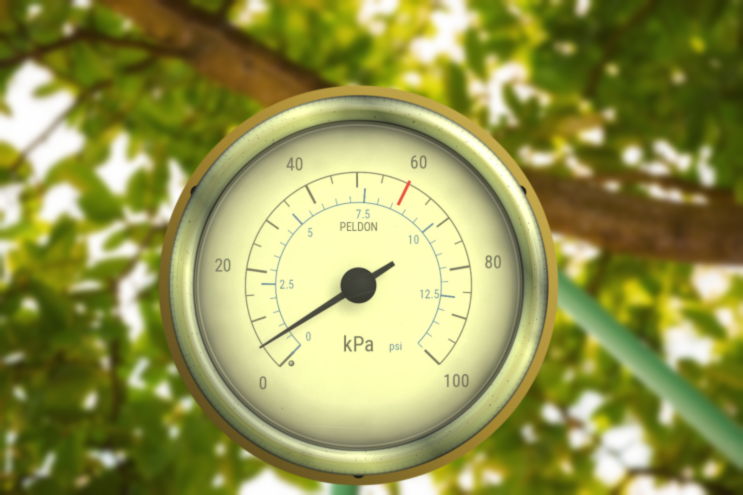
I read 5 kPa
